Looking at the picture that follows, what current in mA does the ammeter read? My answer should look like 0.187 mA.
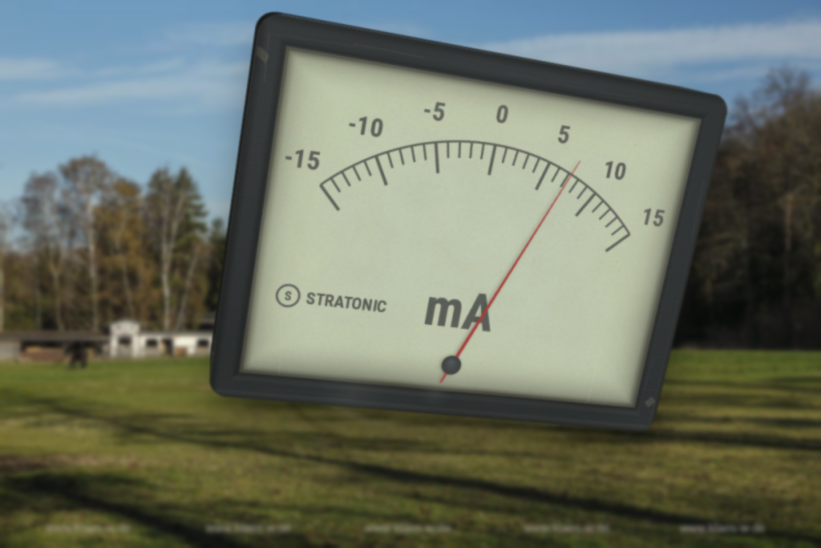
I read 7 mA
